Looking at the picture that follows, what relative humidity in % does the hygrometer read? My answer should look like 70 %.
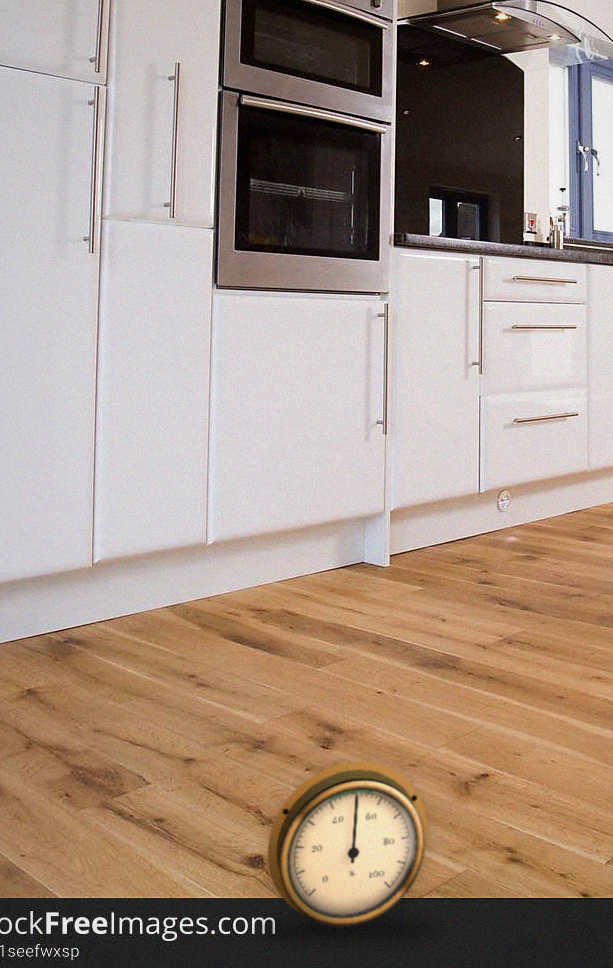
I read 50 %
